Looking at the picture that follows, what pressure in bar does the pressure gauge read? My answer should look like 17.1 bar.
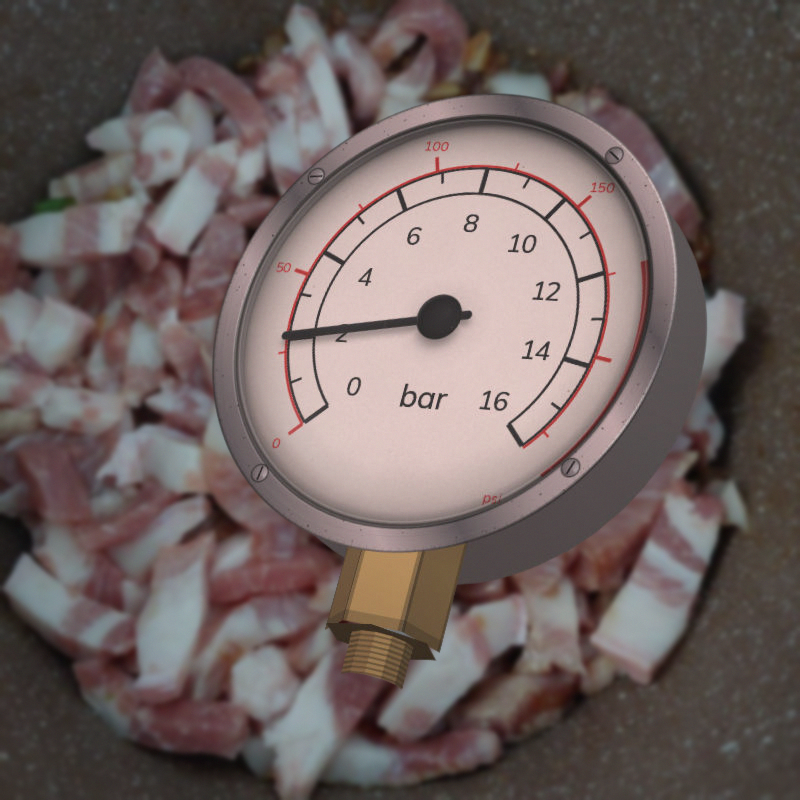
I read 2 bar
